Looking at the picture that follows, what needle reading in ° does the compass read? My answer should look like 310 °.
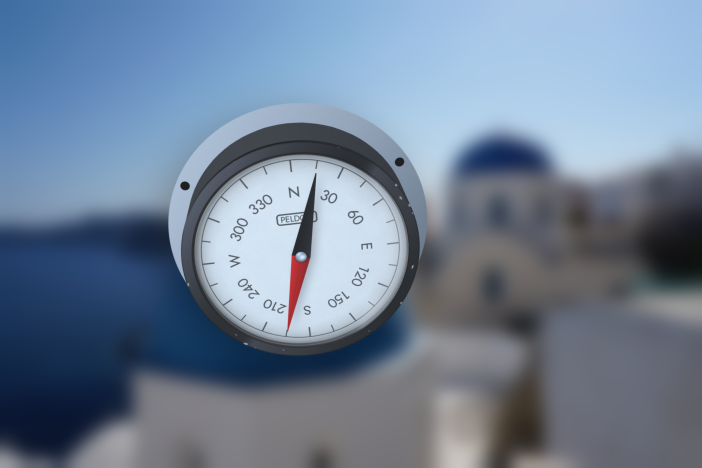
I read 195 °
